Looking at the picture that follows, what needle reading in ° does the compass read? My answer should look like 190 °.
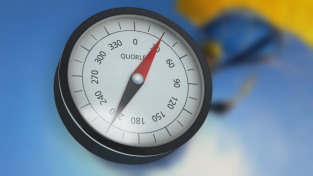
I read 30 °
